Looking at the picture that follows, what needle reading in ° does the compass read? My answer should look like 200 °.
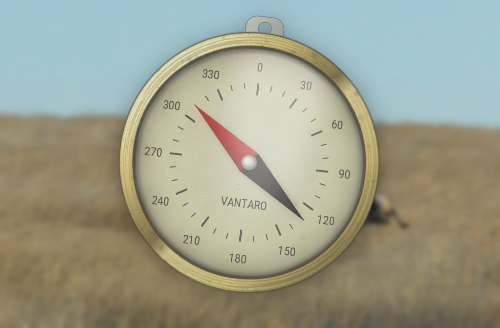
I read 310 °
